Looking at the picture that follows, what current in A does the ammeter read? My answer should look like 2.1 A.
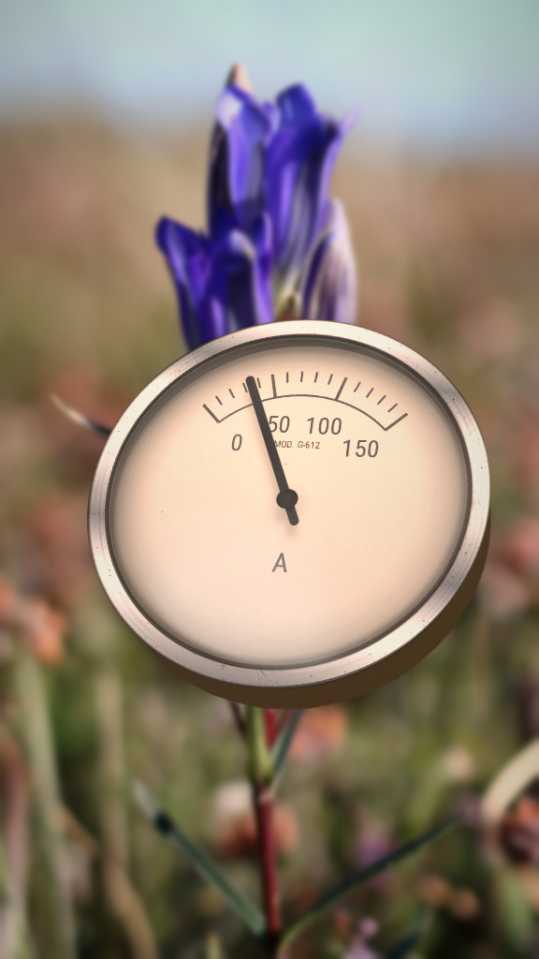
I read 35 A
